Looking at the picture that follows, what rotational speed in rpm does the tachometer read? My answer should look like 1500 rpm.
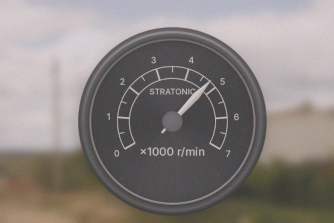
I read 4750 rpm
